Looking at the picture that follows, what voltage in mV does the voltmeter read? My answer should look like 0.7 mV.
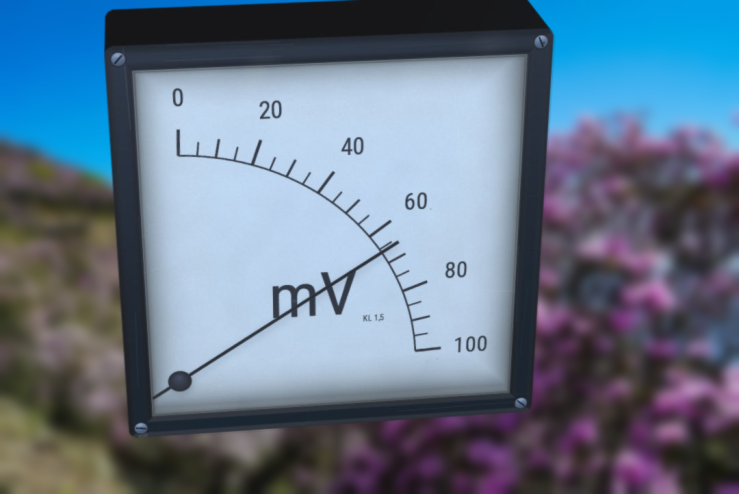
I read 65 mV
